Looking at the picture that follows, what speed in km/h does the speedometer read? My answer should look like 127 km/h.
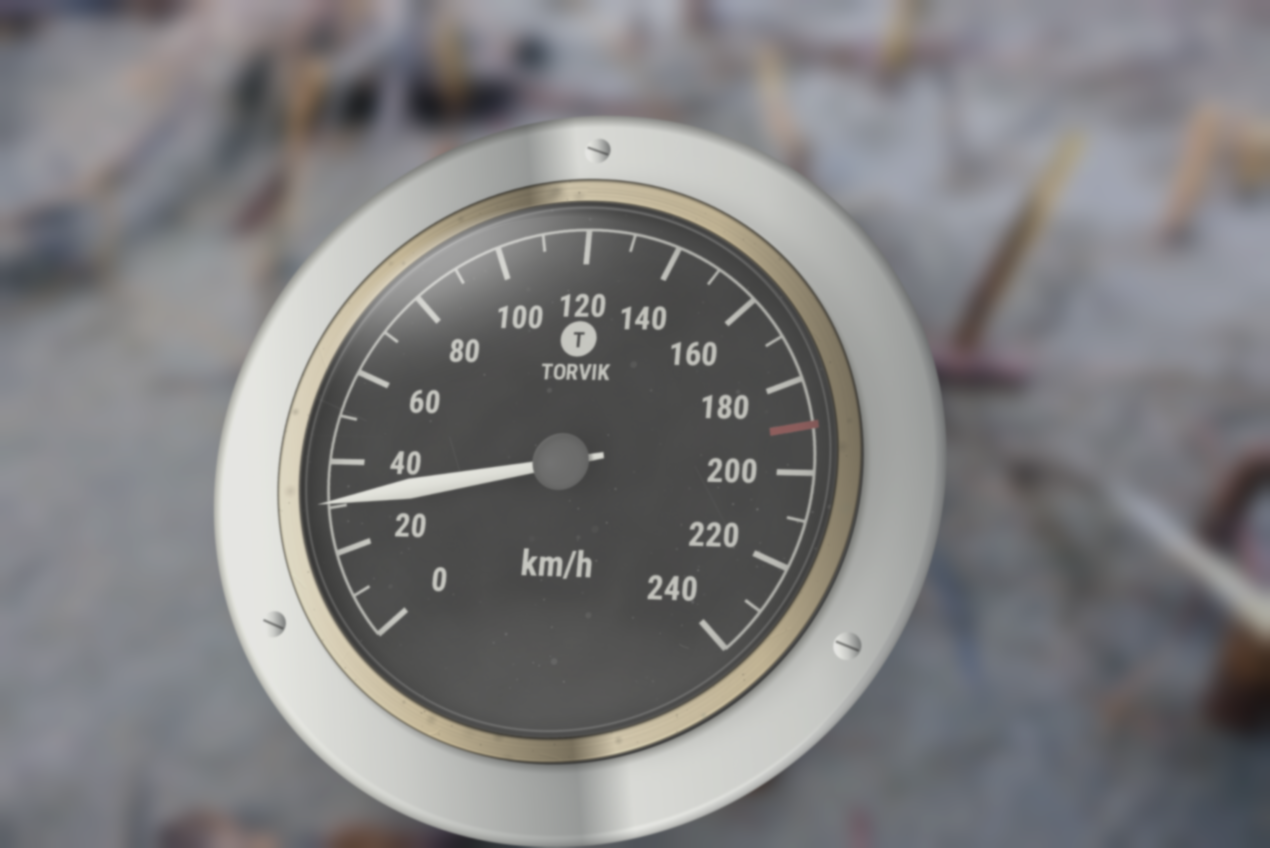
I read 30 km/h
